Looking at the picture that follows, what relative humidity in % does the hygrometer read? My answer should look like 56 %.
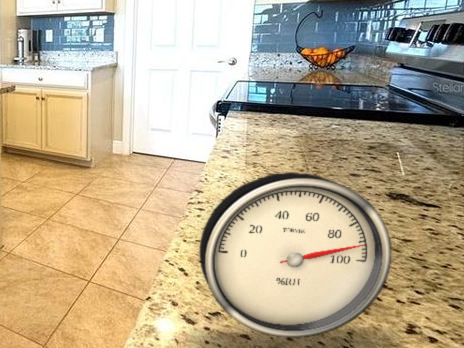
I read 90 %
